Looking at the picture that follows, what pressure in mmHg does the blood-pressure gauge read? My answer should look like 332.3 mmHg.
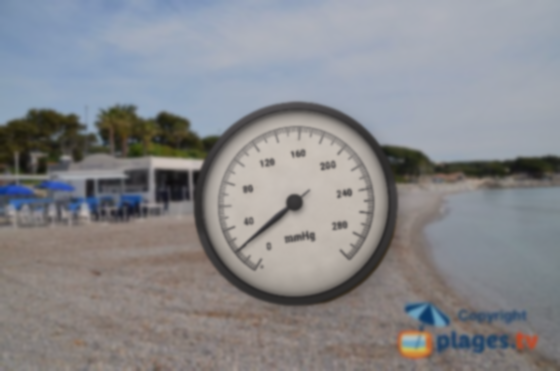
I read 20 mmHg
